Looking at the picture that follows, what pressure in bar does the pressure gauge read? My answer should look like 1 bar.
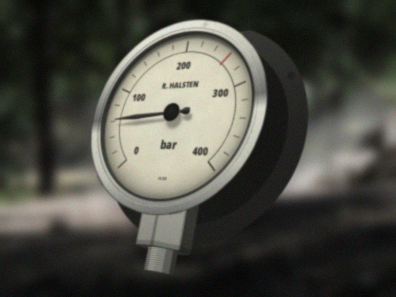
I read 60 bar
